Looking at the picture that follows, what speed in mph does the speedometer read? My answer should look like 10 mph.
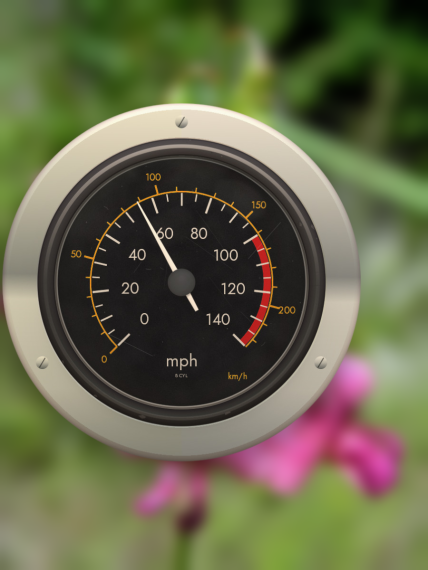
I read 55 mph
